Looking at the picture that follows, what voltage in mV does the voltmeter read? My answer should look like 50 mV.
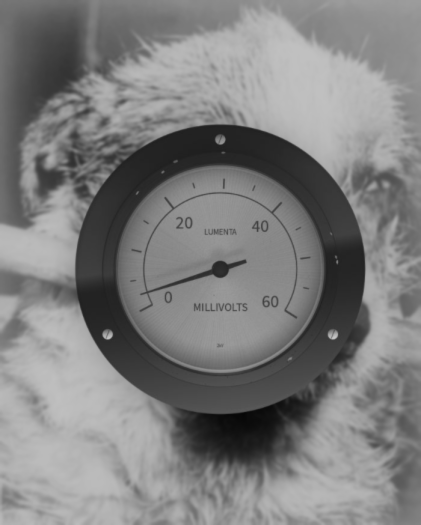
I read 2.5 mV
